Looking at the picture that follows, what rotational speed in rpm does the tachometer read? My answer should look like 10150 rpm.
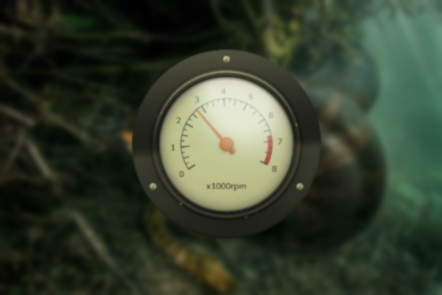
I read 2750 rpm
